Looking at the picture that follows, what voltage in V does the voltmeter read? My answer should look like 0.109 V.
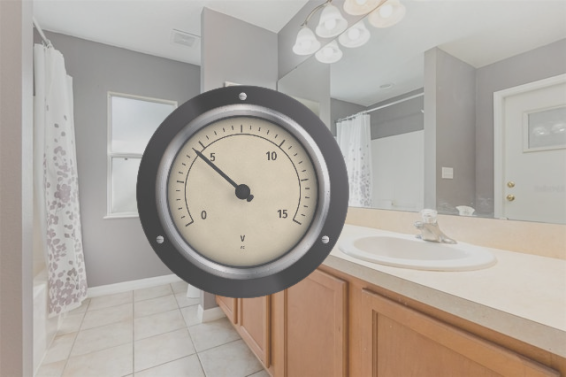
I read 4.5 V
